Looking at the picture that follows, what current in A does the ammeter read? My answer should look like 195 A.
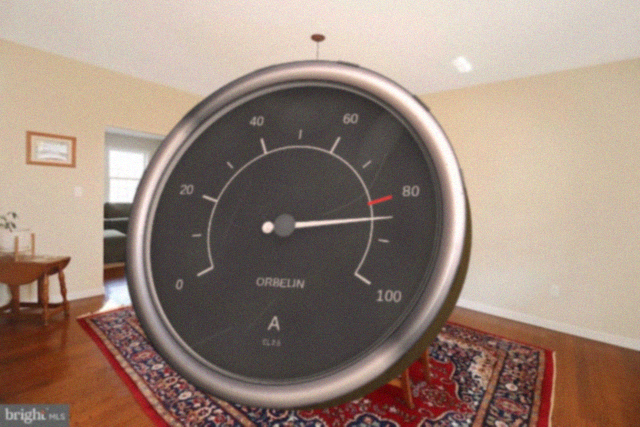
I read 85 A
